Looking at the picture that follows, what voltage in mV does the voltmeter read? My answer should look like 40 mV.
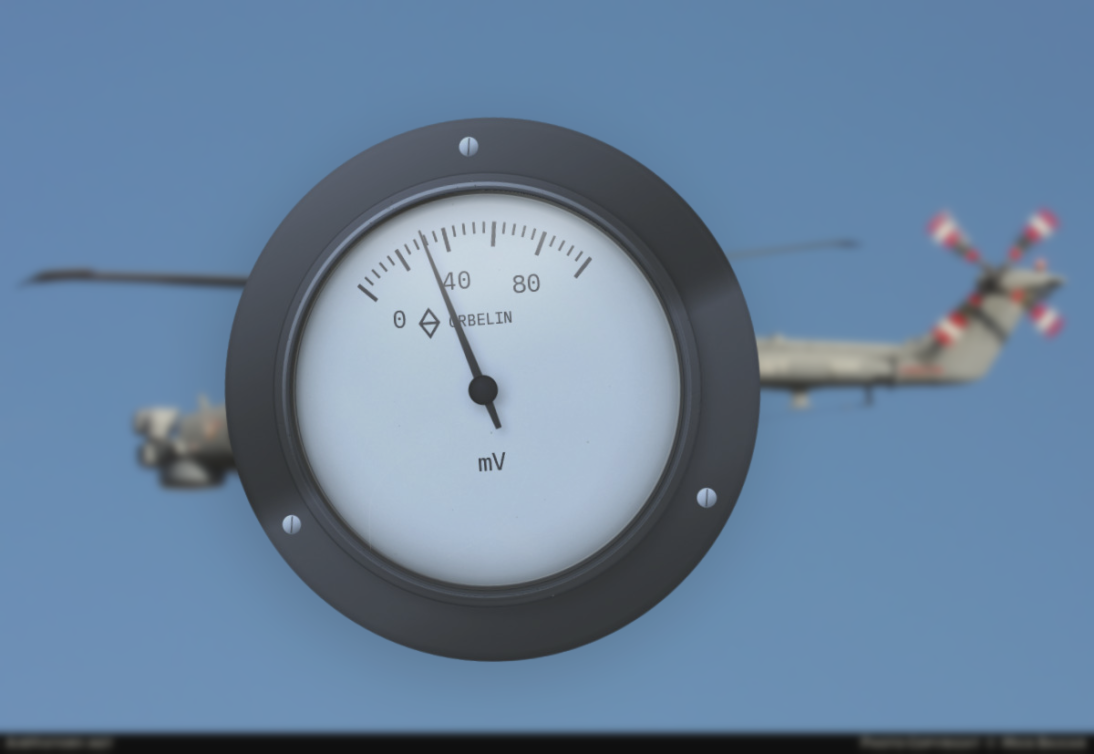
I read 32 mV
